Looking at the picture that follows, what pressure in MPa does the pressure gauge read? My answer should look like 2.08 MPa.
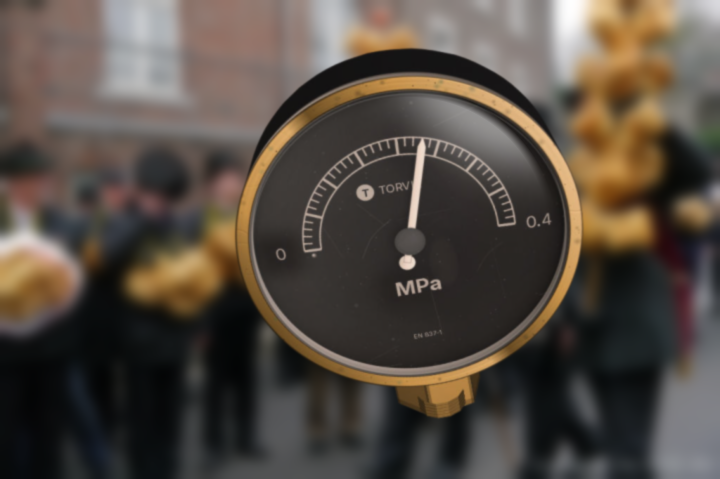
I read 0.23 MPa
